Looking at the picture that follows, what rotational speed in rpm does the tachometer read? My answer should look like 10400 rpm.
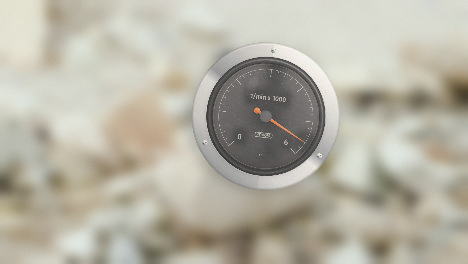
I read 5600 rpm
